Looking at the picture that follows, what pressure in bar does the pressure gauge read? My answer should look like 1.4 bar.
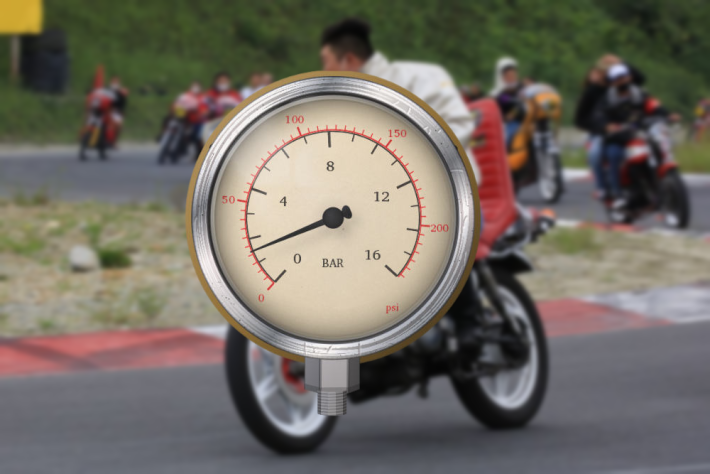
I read 1.5 bar
